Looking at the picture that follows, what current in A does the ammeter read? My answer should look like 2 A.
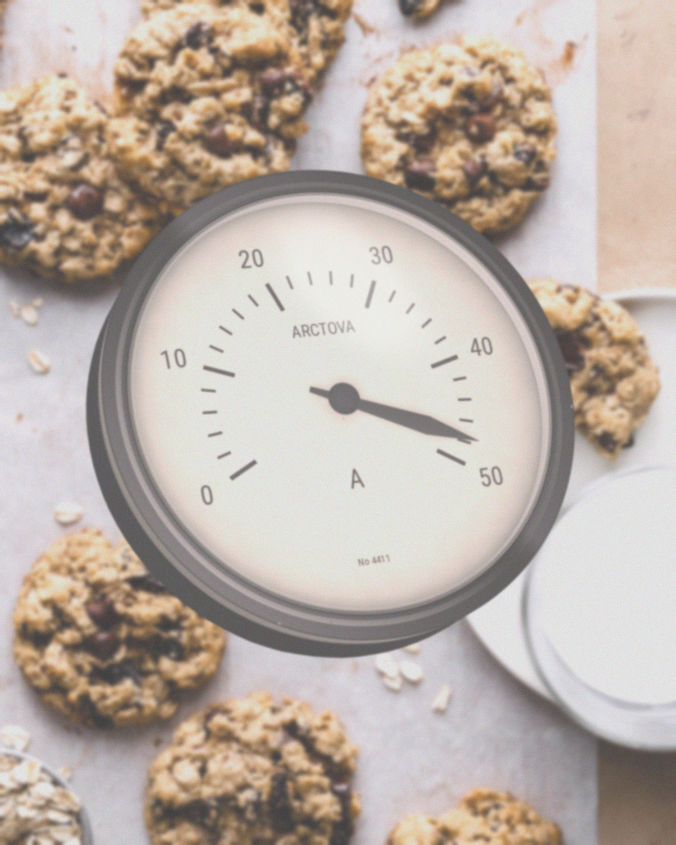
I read 48 A
